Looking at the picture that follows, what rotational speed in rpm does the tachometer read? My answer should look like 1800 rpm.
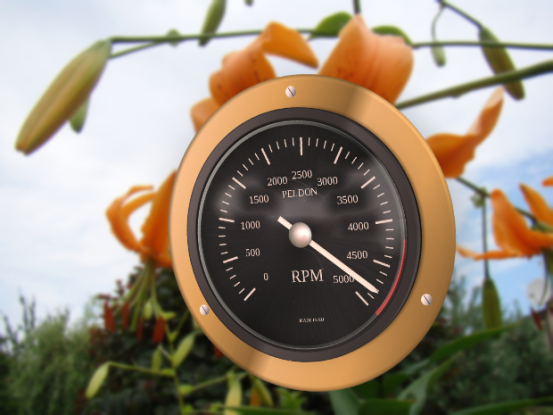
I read 4800 rpm
